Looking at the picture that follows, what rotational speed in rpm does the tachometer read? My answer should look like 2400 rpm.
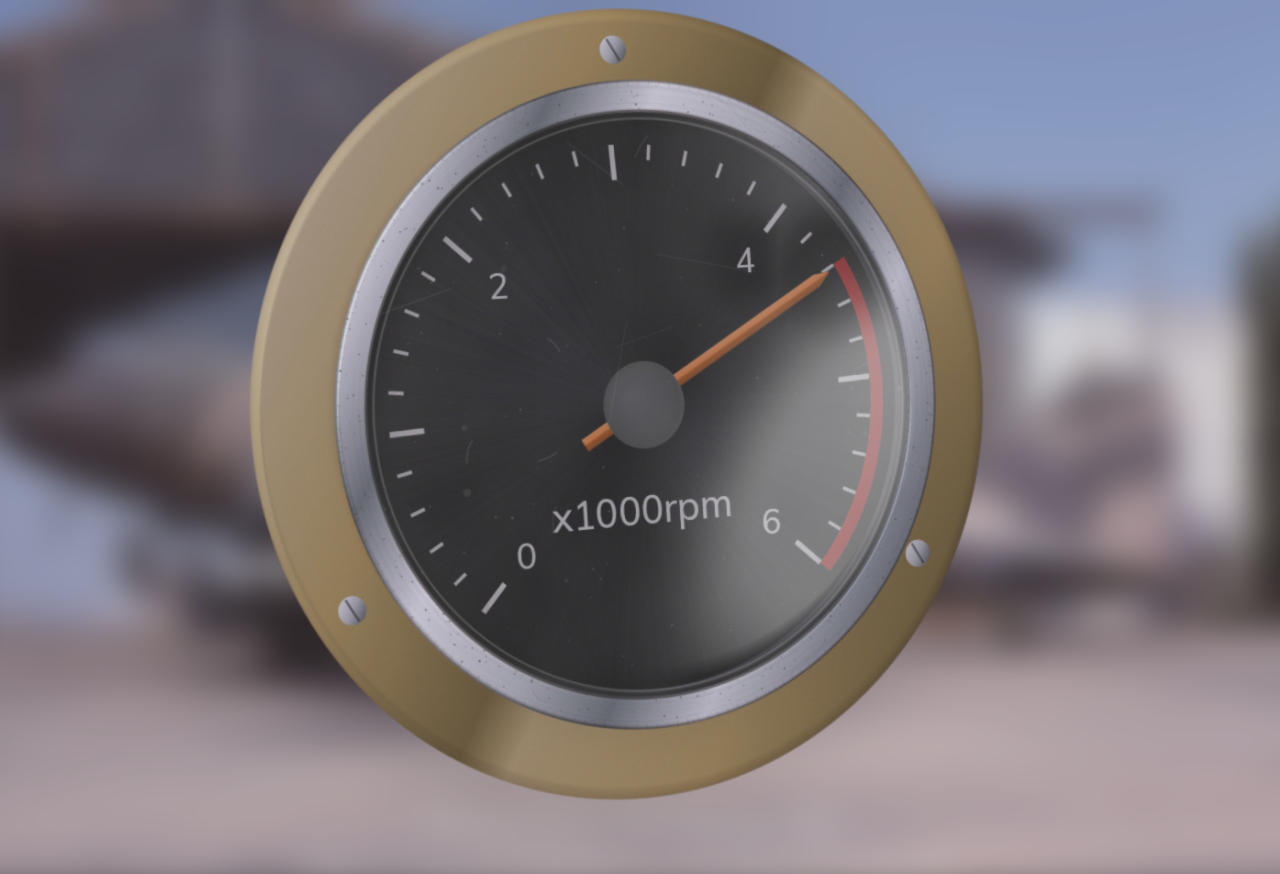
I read 4400 rpm
